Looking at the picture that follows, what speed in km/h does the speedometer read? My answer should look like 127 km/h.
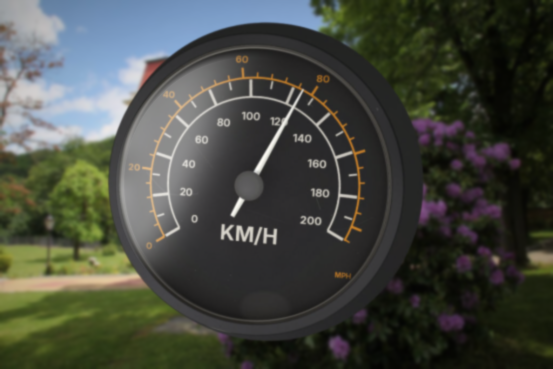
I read 125 km/h
